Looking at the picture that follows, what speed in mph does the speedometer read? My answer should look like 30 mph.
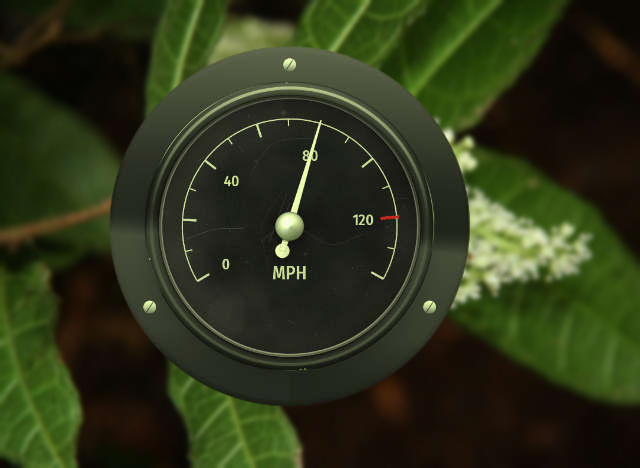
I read 80 mph
